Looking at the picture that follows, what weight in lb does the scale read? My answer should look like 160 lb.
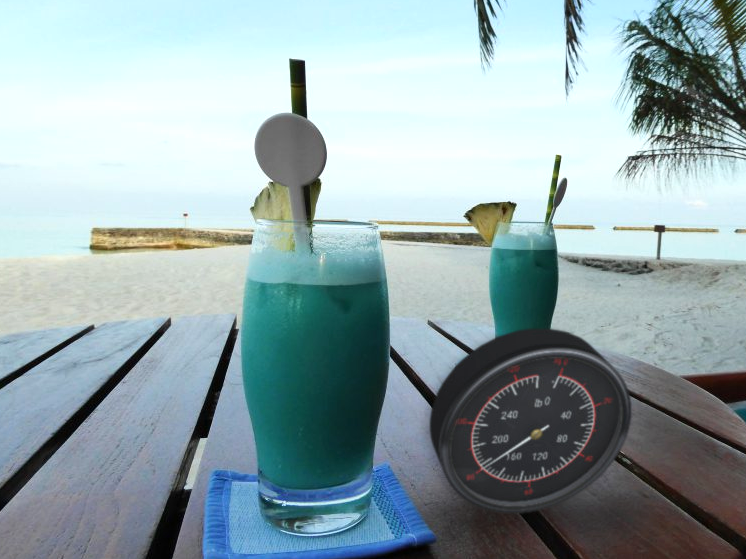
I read 180 lb
